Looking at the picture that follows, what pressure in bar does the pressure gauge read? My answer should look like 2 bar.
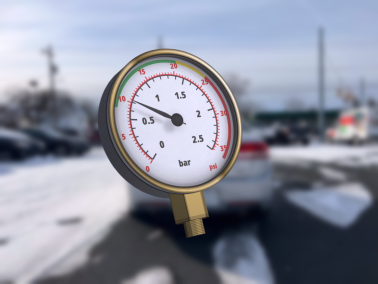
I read 0.7 bar
